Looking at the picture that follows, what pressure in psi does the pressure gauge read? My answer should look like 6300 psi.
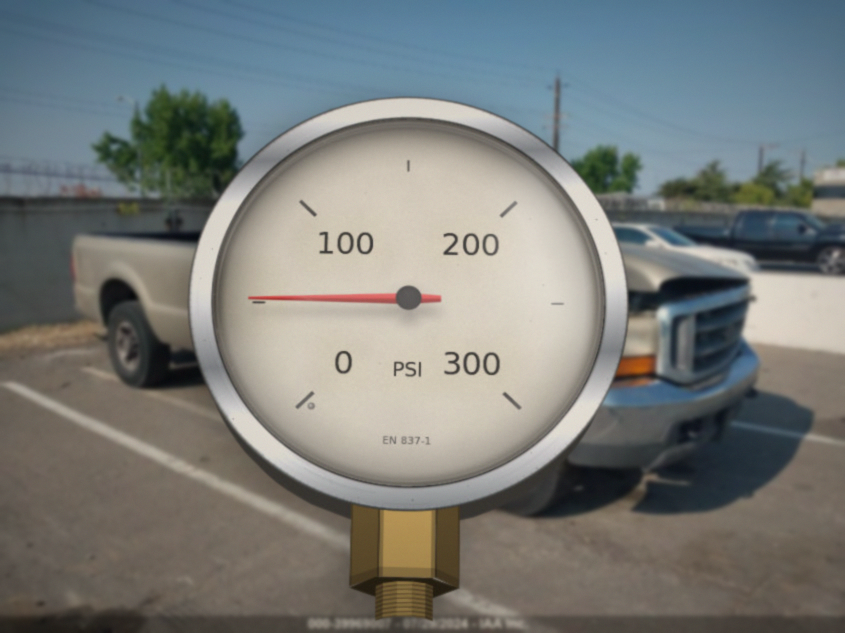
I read 50 psi
